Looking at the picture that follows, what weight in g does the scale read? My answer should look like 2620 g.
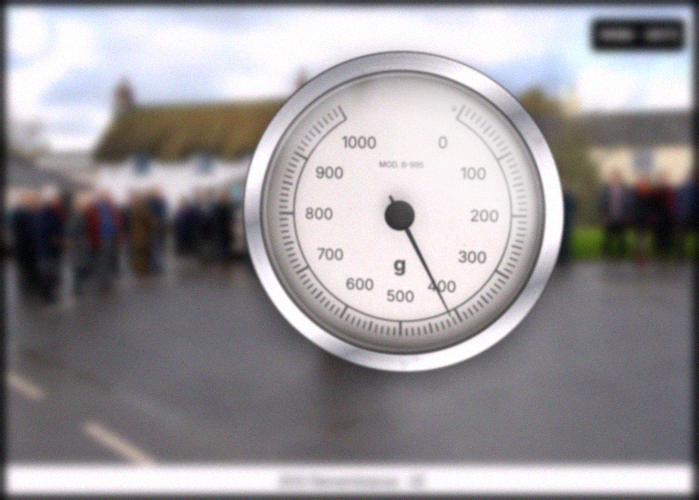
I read 410 g
